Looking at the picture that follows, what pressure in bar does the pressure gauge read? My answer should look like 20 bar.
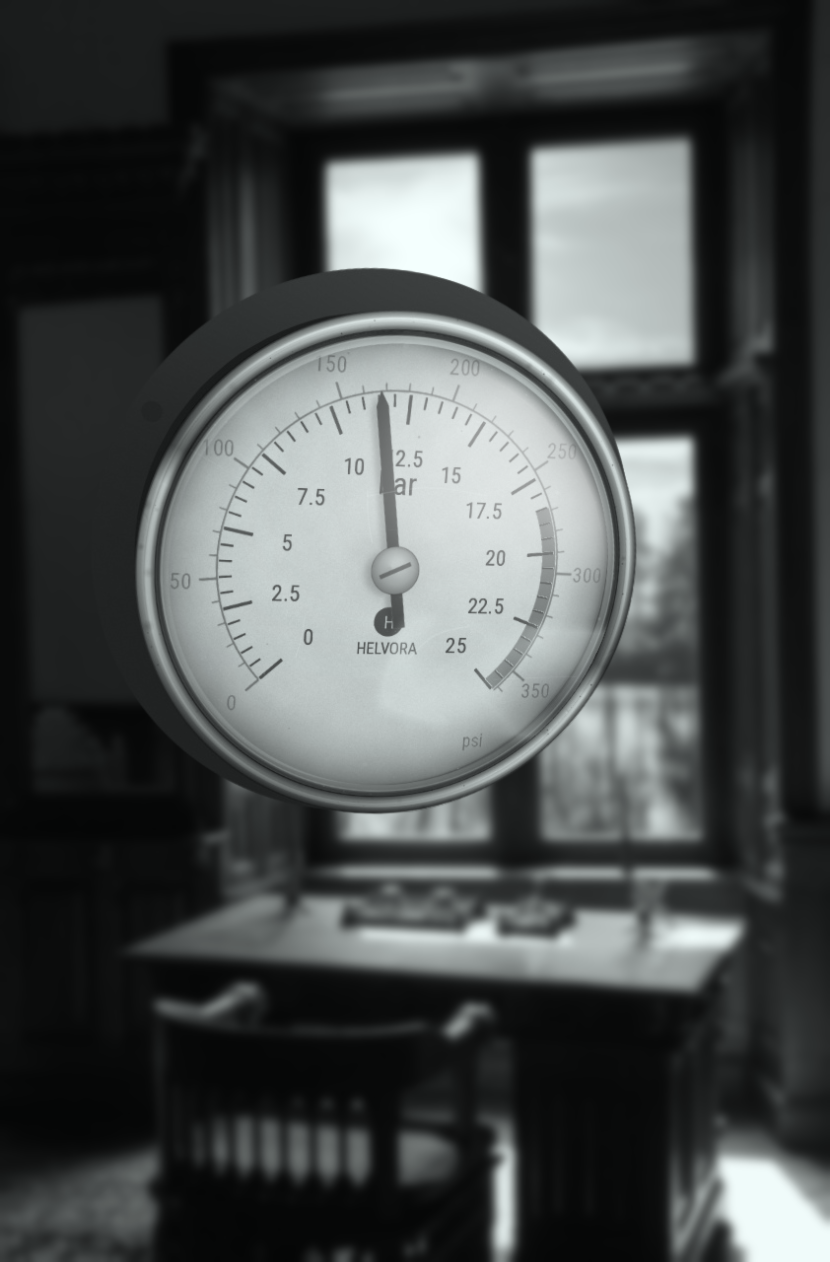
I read 11.5 bar
